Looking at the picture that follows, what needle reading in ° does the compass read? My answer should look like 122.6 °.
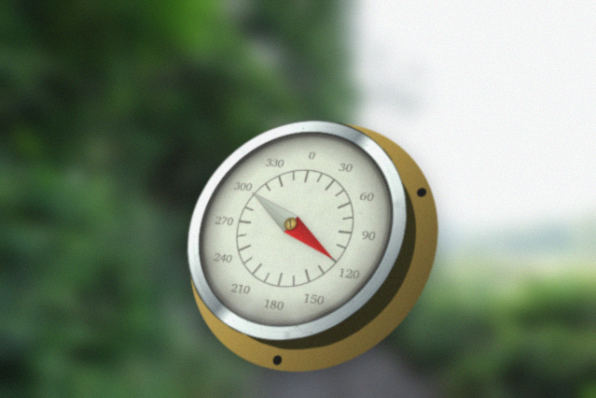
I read 120 °
